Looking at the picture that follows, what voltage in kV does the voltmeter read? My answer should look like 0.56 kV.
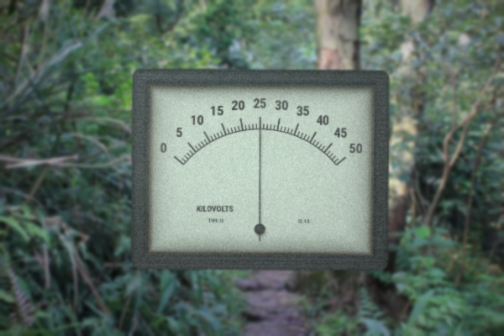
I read 25 kV
